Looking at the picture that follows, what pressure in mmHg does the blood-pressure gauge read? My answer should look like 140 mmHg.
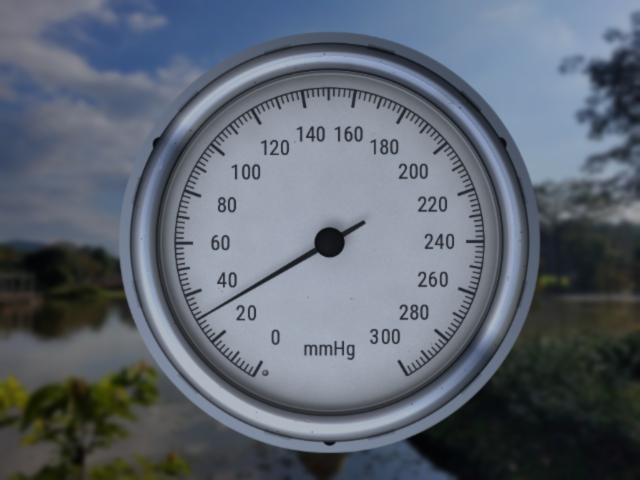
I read 30 mmHg
